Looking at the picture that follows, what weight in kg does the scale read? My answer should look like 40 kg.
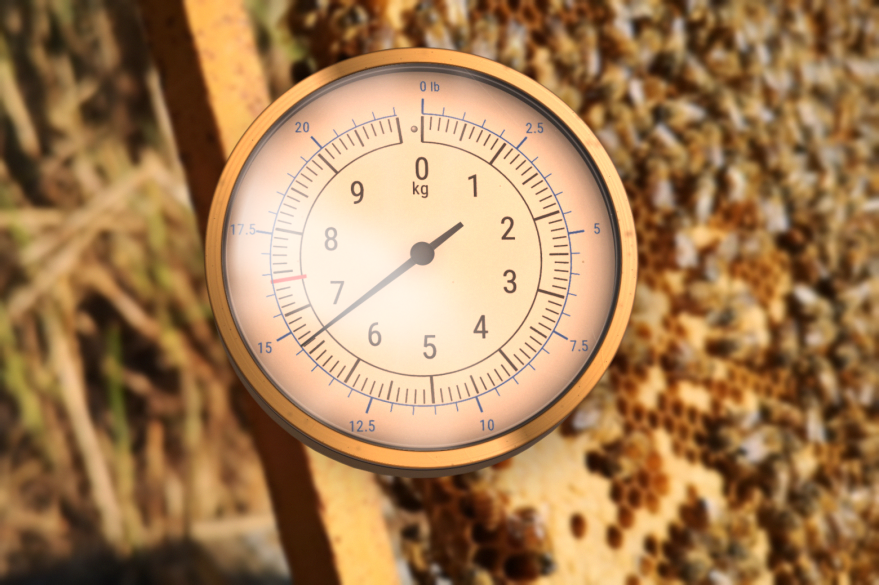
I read 6.6 kg
